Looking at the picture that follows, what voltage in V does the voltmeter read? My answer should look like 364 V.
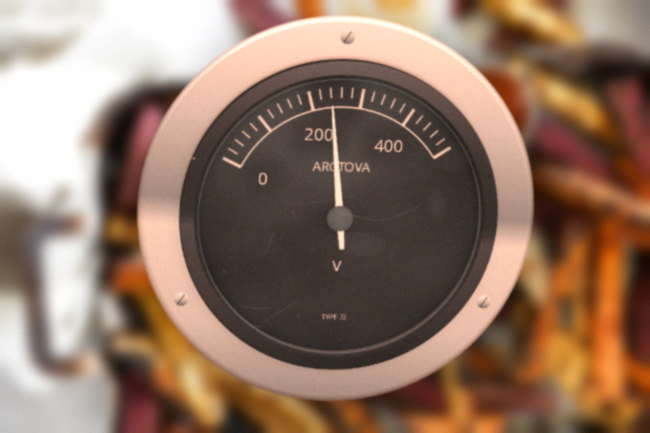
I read 240 V
